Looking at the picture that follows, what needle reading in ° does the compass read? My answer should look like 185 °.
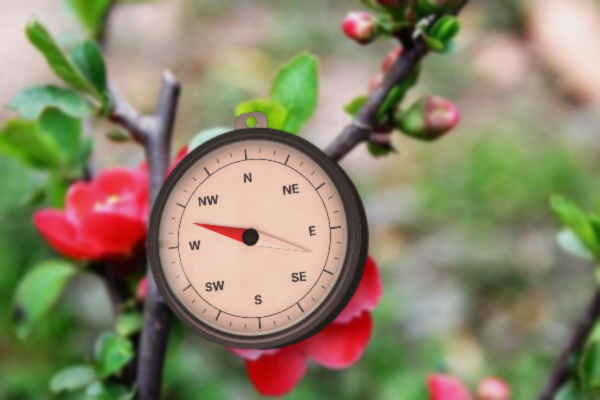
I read 290 °
